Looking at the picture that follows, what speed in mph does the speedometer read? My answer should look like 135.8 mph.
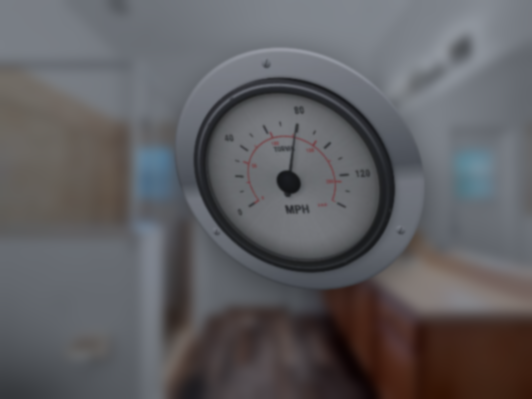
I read 80 mph
